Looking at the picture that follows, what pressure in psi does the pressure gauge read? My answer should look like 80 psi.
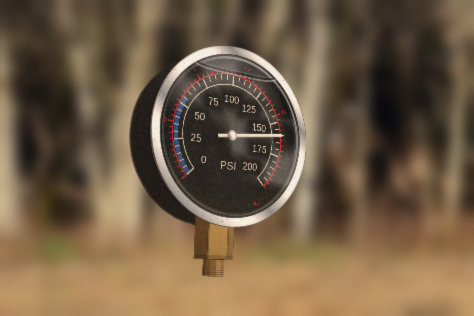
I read 160 psi
